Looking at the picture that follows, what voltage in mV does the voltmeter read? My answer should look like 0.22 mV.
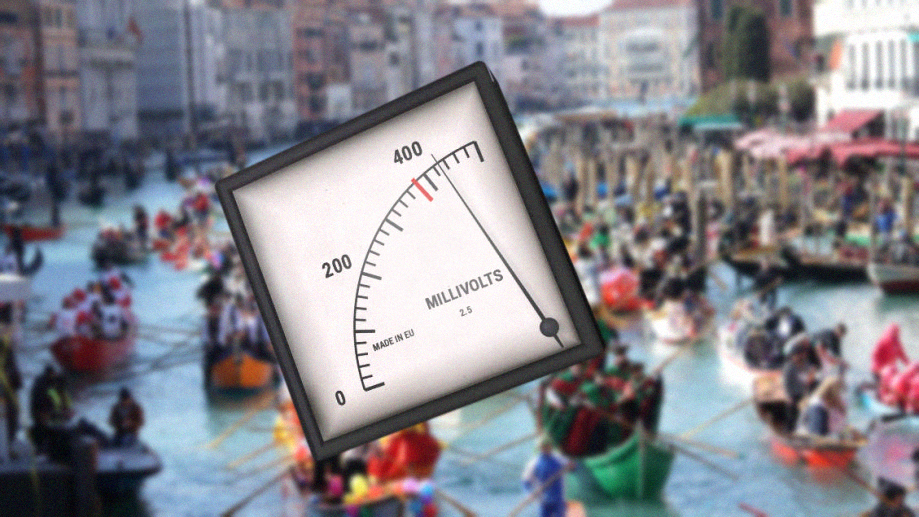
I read 430 mV
